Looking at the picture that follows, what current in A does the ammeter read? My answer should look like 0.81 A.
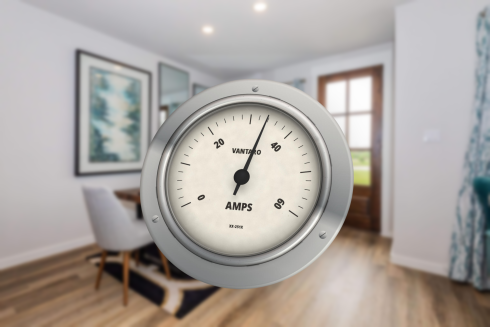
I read 34 A
